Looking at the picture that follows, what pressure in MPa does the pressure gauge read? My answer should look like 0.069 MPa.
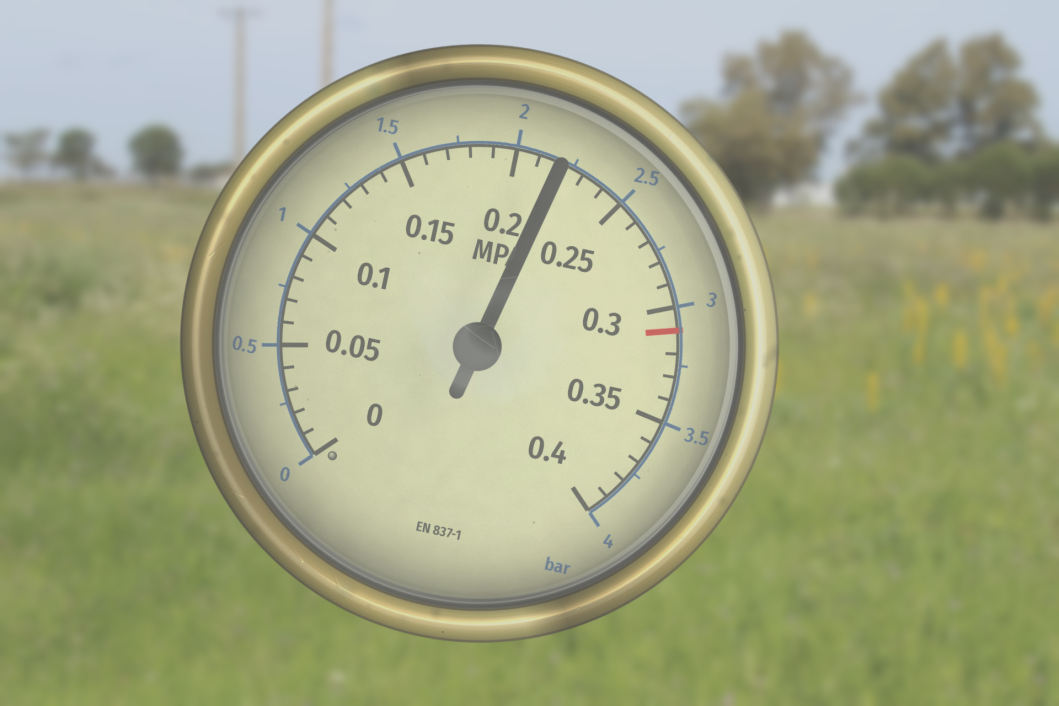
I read 0.22 MPa
